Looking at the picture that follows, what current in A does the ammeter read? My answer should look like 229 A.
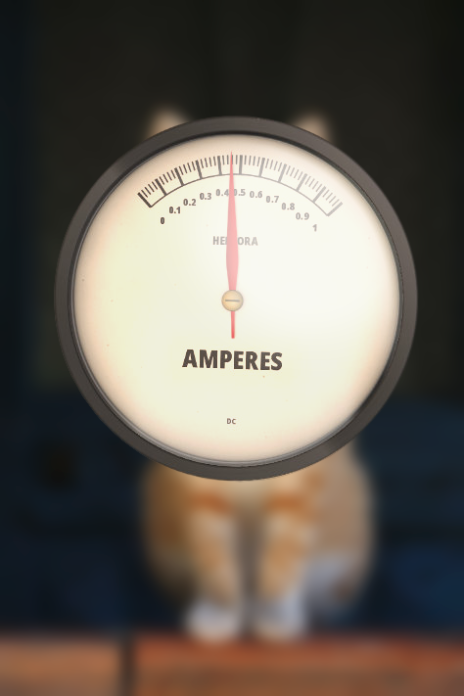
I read 0.46 A
